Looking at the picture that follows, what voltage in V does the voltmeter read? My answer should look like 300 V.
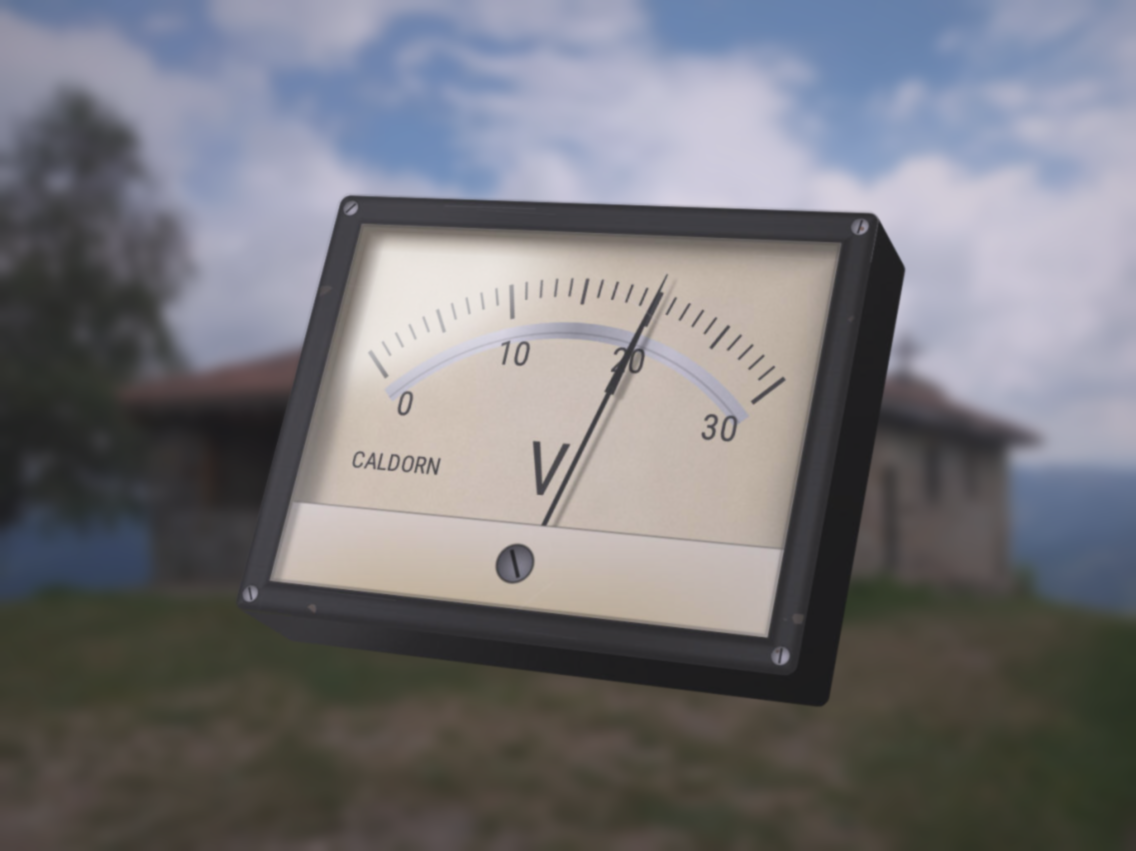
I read 20 V
